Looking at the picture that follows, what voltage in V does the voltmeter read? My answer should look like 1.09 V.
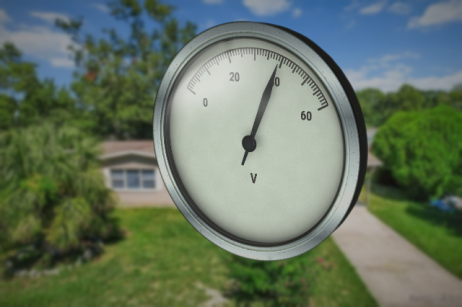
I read 40 V
